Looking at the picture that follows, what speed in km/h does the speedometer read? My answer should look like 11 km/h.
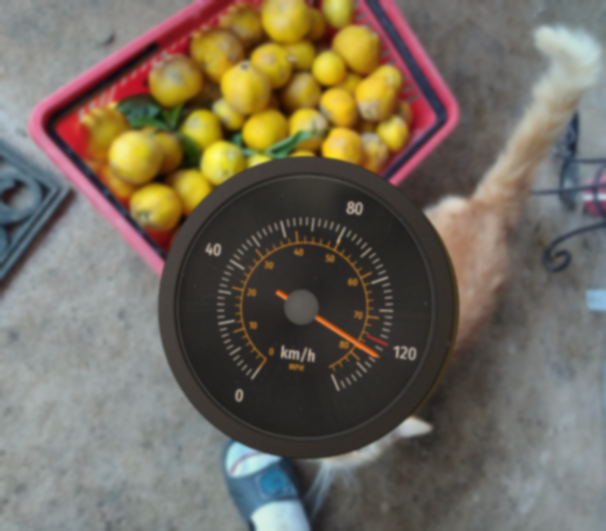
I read 124 km/h
